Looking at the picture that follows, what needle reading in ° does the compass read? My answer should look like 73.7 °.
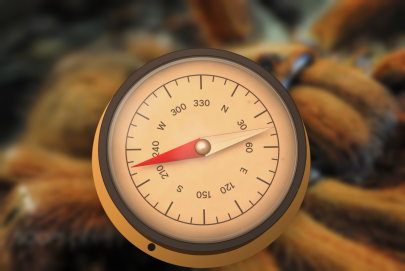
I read 225 °
